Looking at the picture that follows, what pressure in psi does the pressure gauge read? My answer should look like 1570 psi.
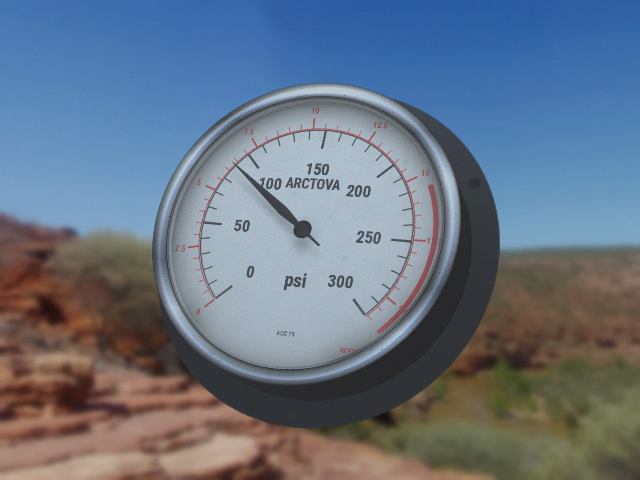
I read 90 psi
